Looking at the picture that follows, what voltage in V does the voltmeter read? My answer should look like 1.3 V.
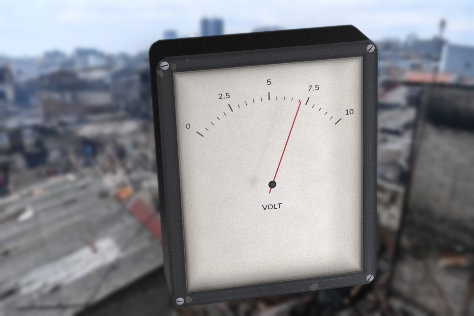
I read 7 V
